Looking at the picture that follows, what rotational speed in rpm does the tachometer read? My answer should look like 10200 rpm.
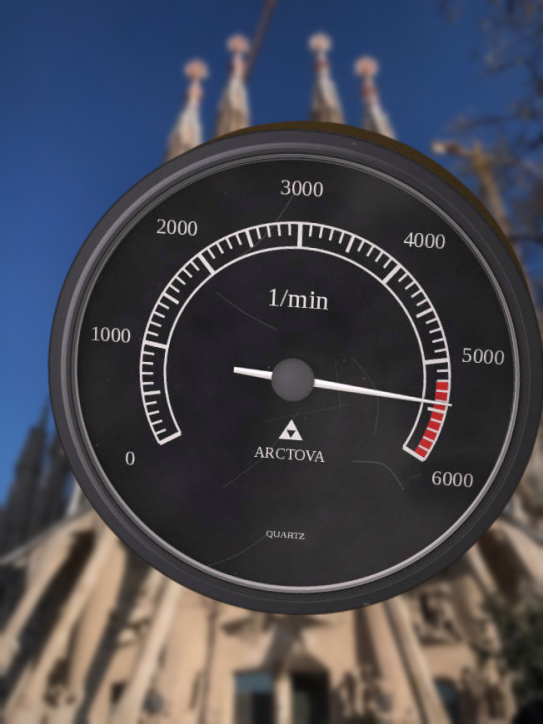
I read 5400 rpm
